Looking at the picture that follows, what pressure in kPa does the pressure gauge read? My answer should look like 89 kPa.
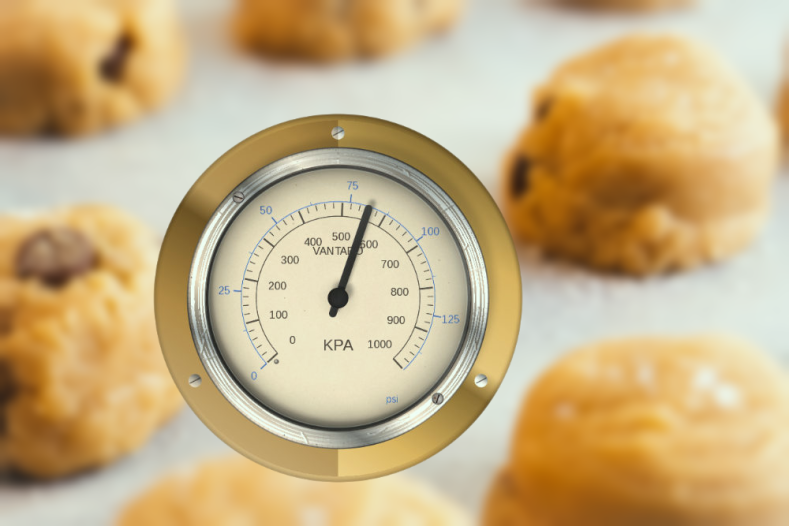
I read 560 kPa
